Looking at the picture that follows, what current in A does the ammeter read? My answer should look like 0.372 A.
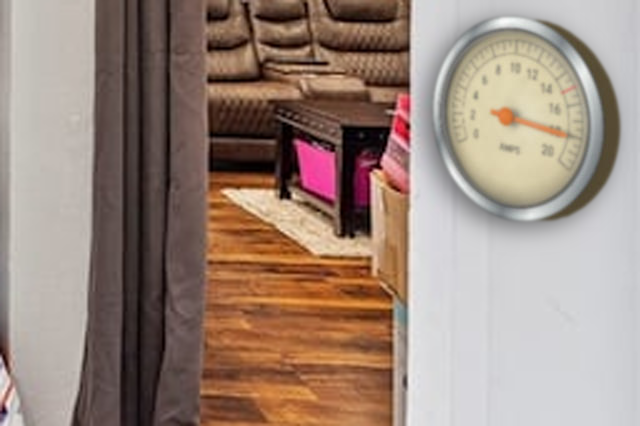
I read 18 A
